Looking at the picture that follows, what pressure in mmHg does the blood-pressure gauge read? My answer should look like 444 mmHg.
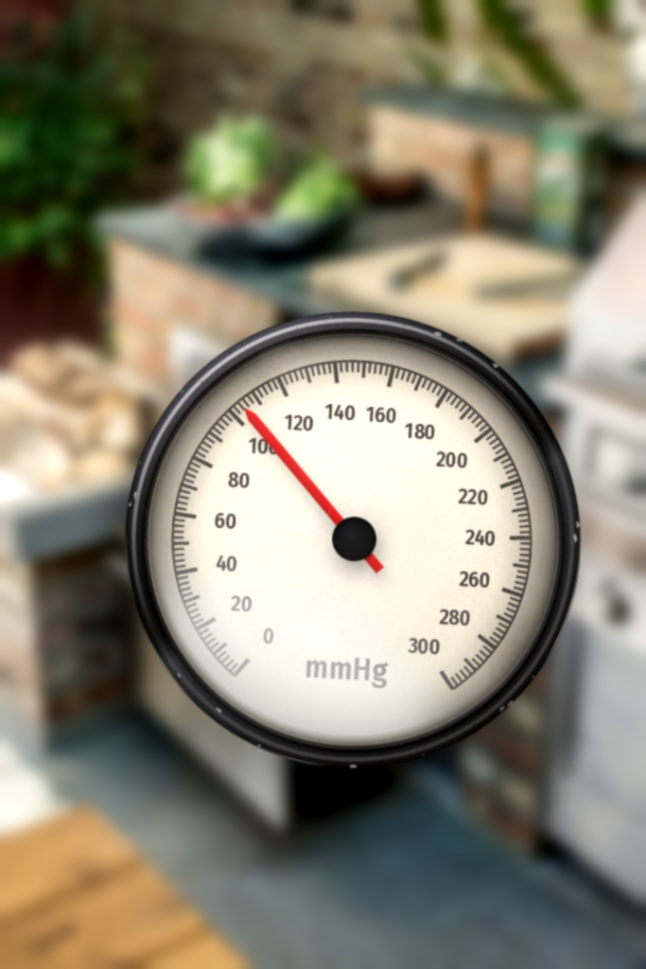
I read 104 mmHg
